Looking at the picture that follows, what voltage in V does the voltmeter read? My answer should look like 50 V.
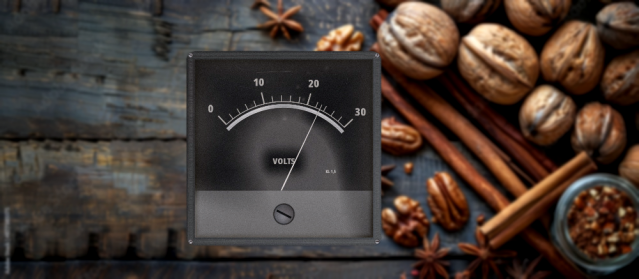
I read 23 V
